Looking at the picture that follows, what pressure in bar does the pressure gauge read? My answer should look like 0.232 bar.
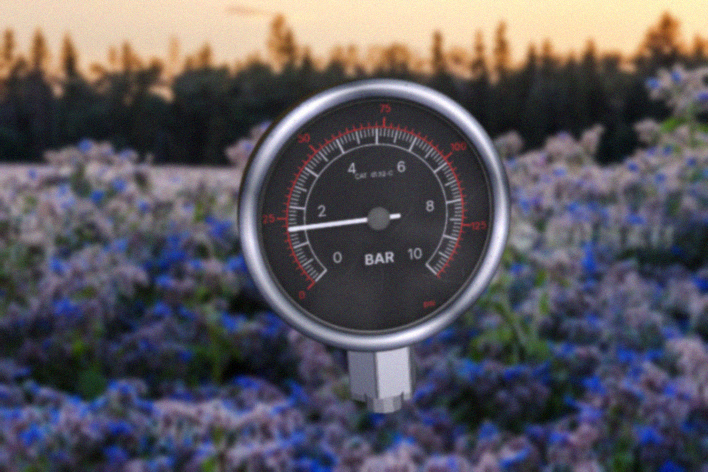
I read 1.5 bar
